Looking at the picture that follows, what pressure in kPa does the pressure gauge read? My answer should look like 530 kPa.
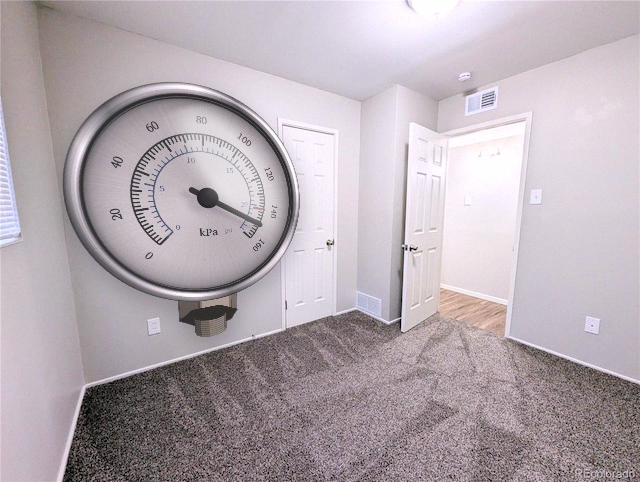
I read 150 kPa
